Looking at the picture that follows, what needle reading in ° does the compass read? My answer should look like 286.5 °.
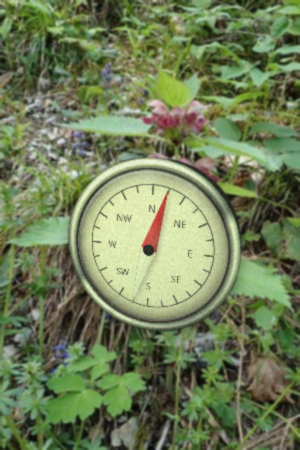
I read 15 °
